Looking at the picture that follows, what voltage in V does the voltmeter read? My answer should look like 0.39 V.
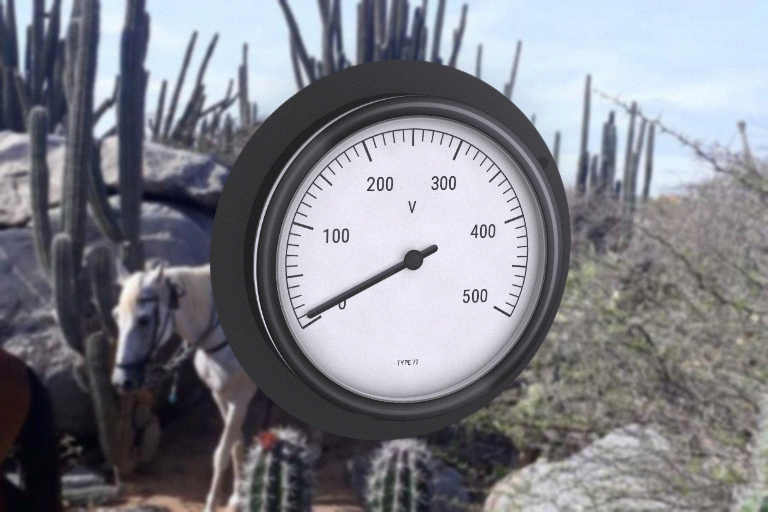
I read 10 V
